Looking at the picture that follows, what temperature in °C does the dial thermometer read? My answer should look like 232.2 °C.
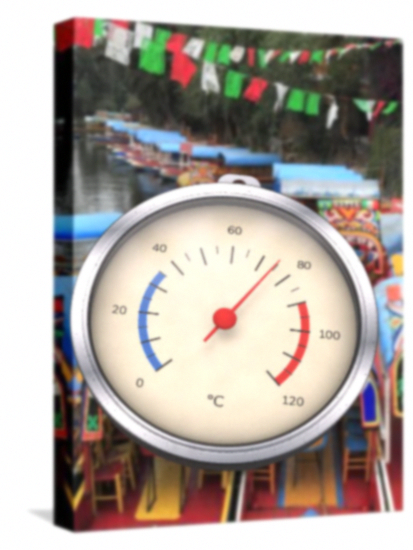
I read 75 °C
